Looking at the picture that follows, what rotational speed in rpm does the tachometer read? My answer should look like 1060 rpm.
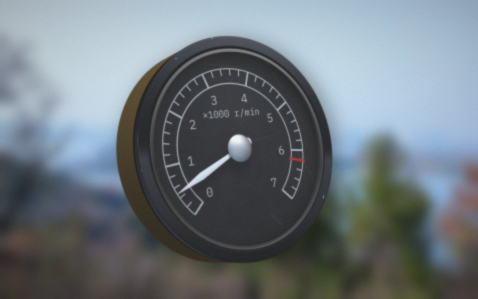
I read 500 rpm
